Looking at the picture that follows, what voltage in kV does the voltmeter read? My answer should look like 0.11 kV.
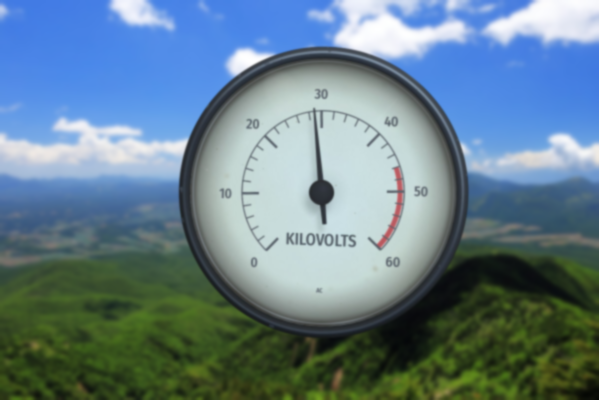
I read 29 kV
